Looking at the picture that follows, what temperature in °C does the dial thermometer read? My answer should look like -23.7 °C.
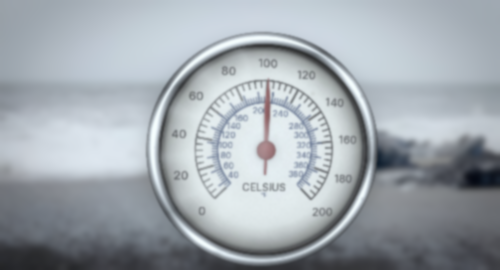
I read 100 °C
